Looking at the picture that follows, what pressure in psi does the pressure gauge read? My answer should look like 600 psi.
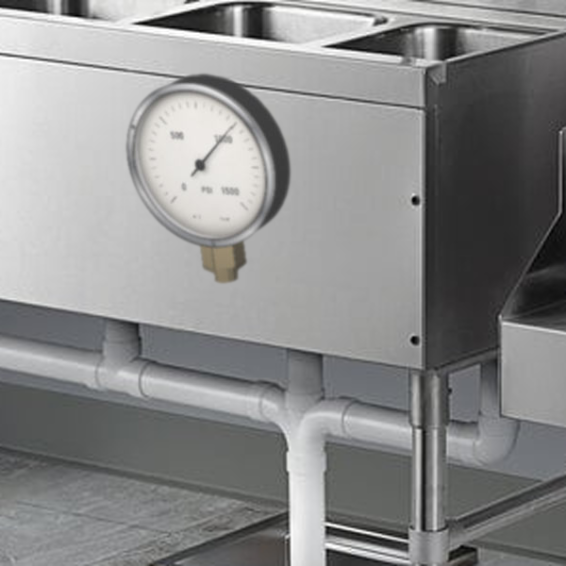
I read 1000 psi
